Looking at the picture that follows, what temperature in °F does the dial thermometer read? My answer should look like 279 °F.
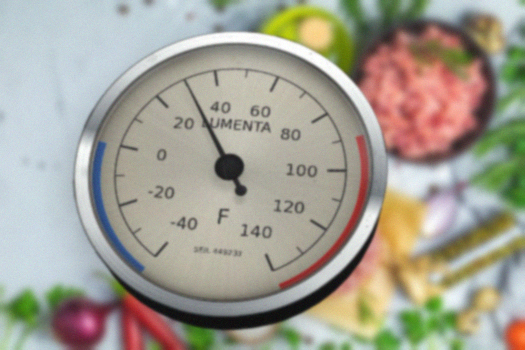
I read 30 °F
